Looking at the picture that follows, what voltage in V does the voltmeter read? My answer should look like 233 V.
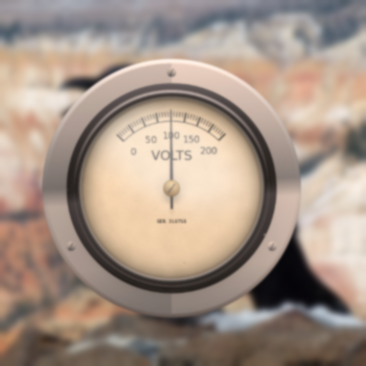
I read 100 V
